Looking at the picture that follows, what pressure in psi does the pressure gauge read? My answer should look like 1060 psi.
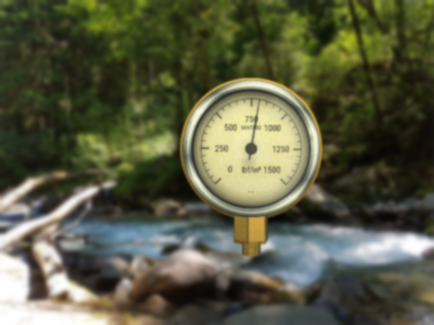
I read 800 psi
